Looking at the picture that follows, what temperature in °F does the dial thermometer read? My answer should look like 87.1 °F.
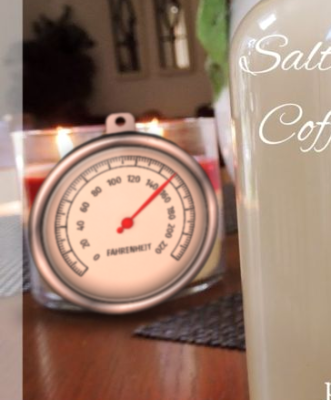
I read 150 °F
